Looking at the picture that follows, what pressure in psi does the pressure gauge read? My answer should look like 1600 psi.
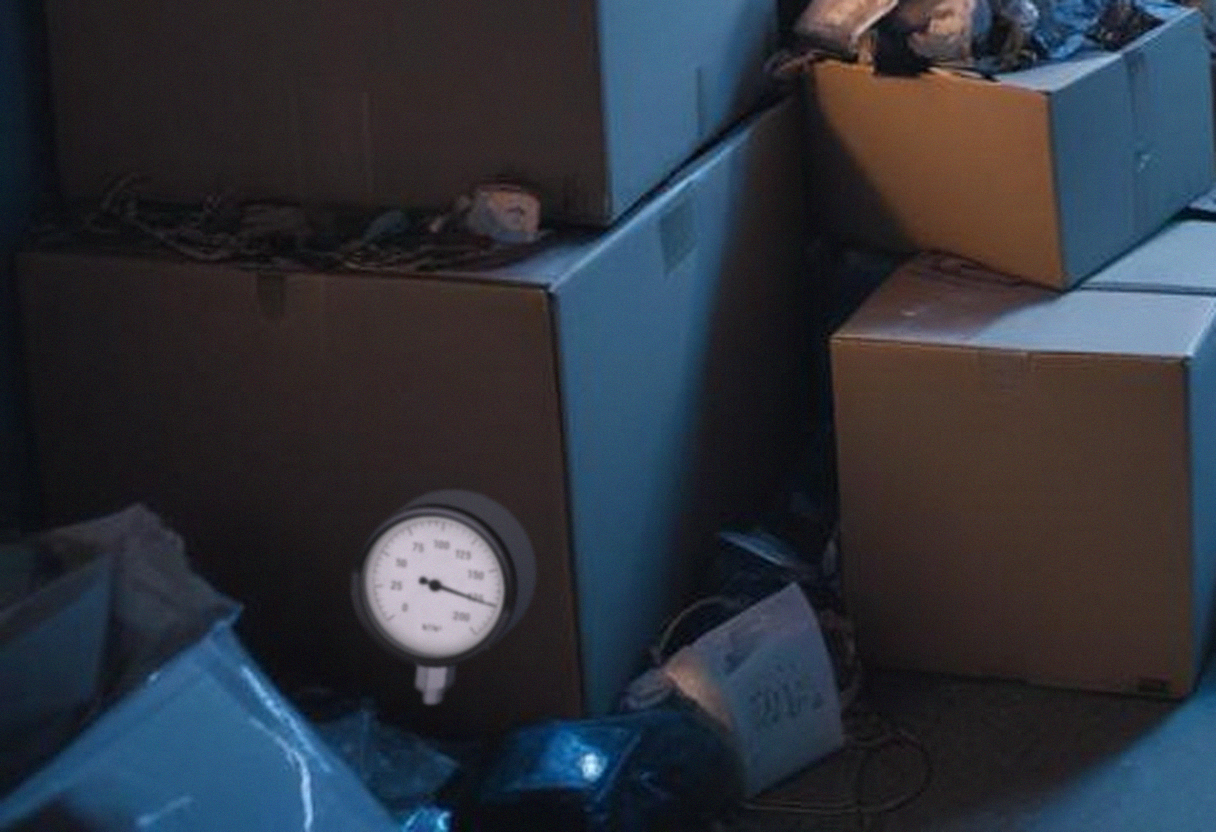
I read 175 psi
